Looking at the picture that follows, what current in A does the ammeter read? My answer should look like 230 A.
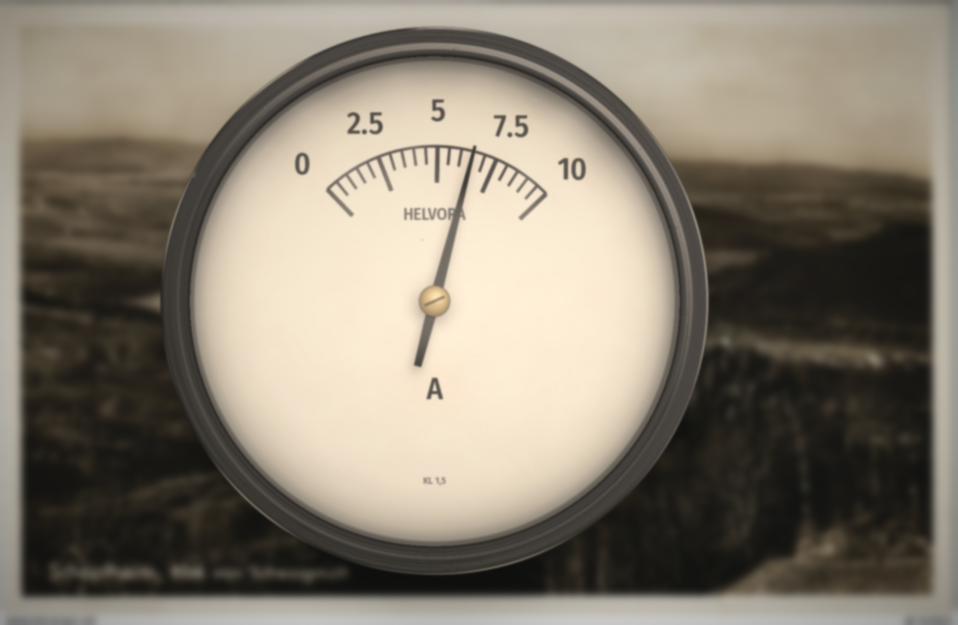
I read 6.5 A
